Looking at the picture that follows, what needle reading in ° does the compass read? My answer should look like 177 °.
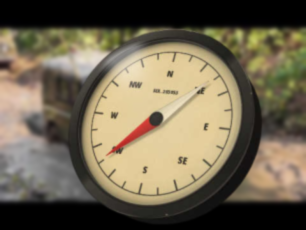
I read 225 °
